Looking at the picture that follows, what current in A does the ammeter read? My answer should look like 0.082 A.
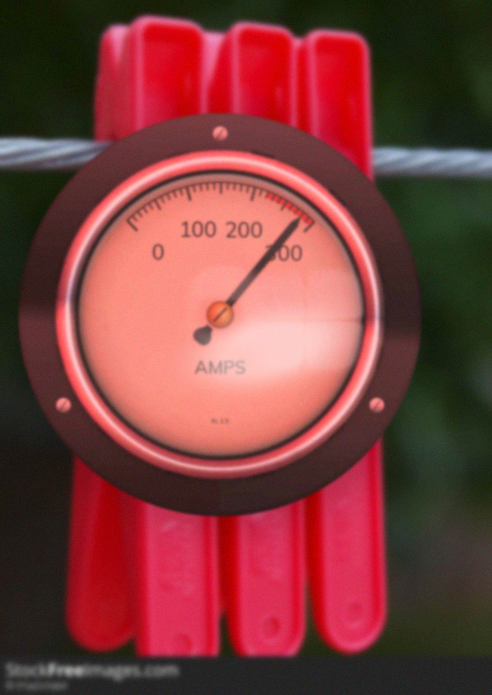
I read 280 A
